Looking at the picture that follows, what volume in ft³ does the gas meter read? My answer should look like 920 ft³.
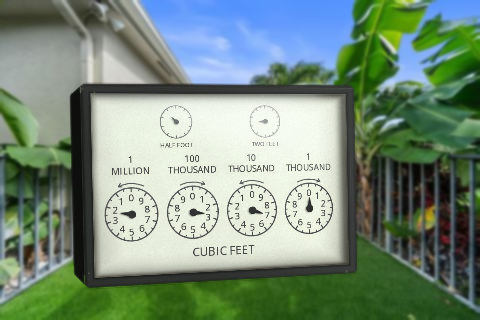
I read 227000 ft³
